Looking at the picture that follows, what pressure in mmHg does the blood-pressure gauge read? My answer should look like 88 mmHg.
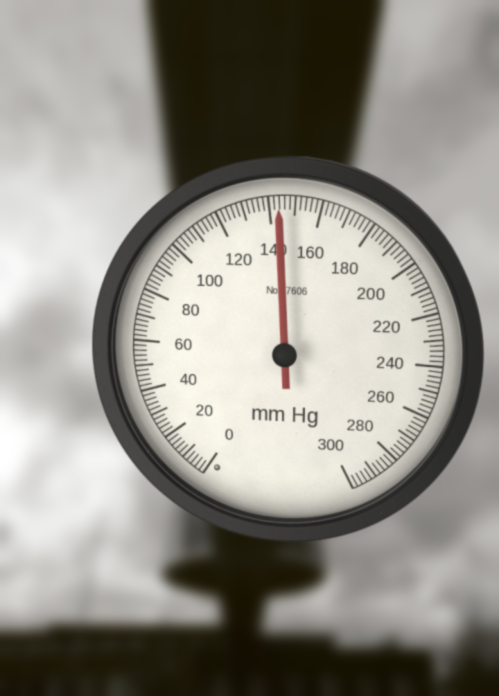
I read 144 mmHg
